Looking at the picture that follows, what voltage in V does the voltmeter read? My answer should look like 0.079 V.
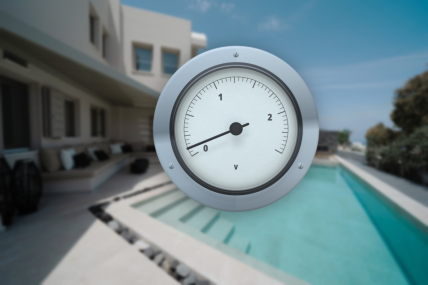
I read 0.1 V
